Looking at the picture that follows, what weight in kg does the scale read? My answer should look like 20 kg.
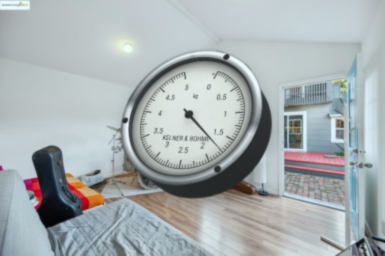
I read 1.75 kg
